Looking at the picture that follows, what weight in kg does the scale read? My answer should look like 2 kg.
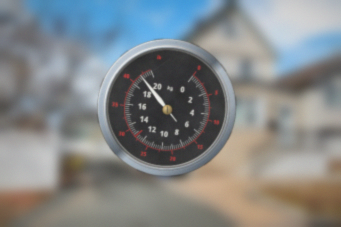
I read 19 kg
